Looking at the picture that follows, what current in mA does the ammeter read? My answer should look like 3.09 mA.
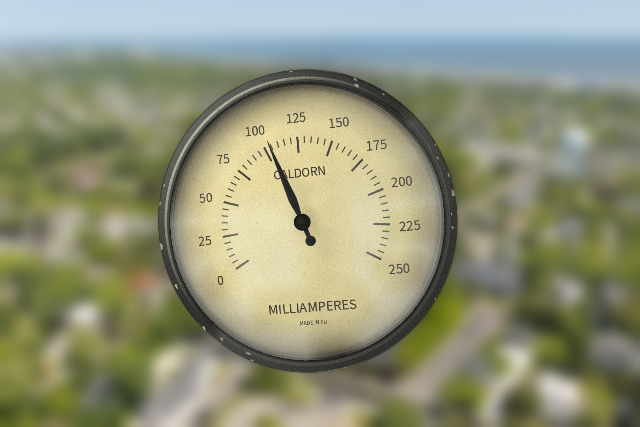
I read 105 mA
